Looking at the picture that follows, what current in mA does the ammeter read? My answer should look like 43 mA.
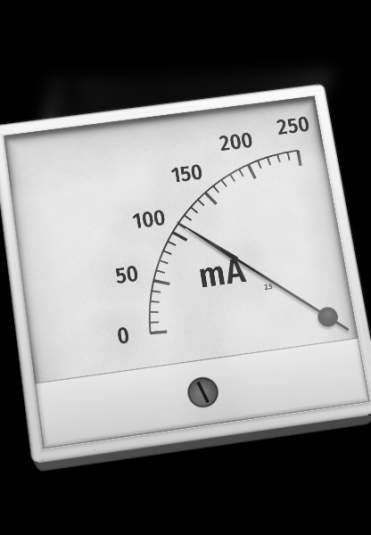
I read 110 mA
